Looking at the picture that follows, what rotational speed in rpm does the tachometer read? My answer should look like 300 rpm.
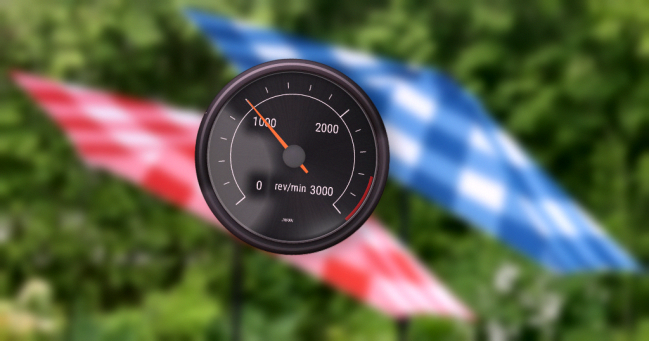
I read 1000 rpm
